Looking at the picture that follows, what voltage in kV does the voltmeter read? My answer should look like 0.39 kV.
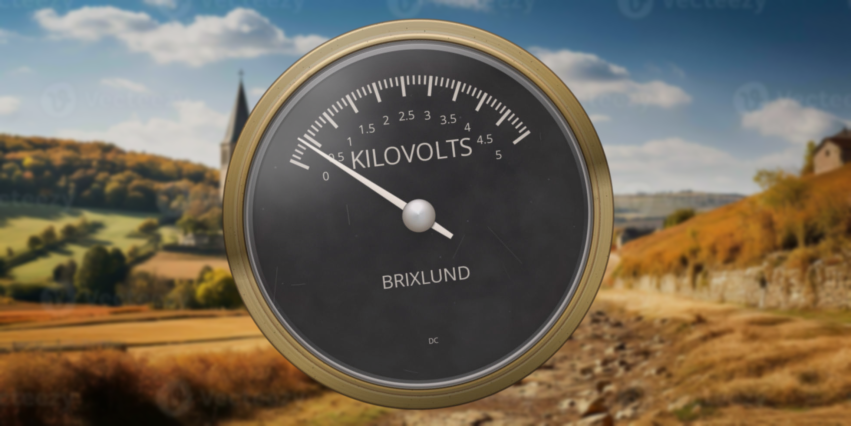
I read 0.4 kV
